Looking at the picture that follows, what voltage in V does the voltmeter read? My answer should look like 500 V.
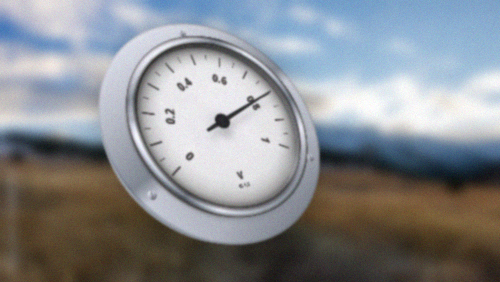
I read 0.8 V
